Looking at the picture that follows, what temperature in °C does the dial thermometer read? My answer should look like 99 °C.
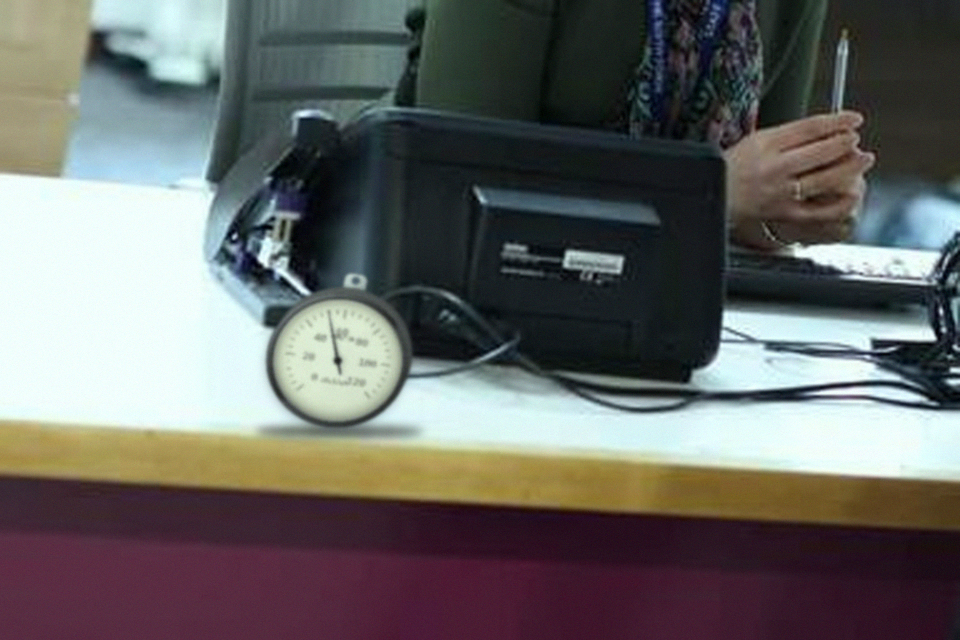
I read 52 °C
